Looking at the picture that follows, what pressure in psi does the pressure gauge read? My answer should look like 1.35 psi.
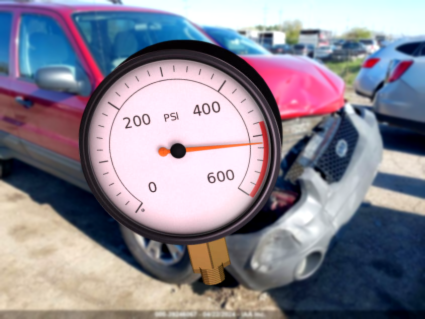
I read 510 psi
